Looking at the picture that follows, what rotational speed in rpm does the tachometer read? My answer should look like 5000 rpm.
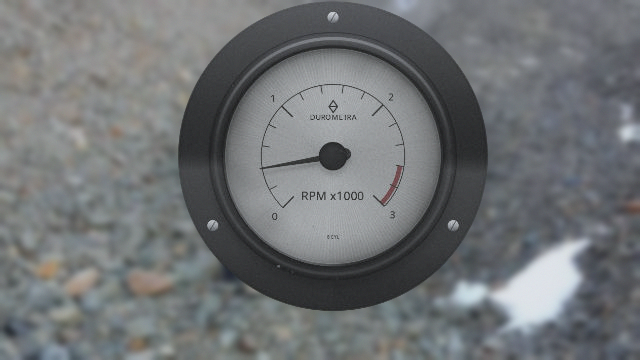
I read 400 rpm
